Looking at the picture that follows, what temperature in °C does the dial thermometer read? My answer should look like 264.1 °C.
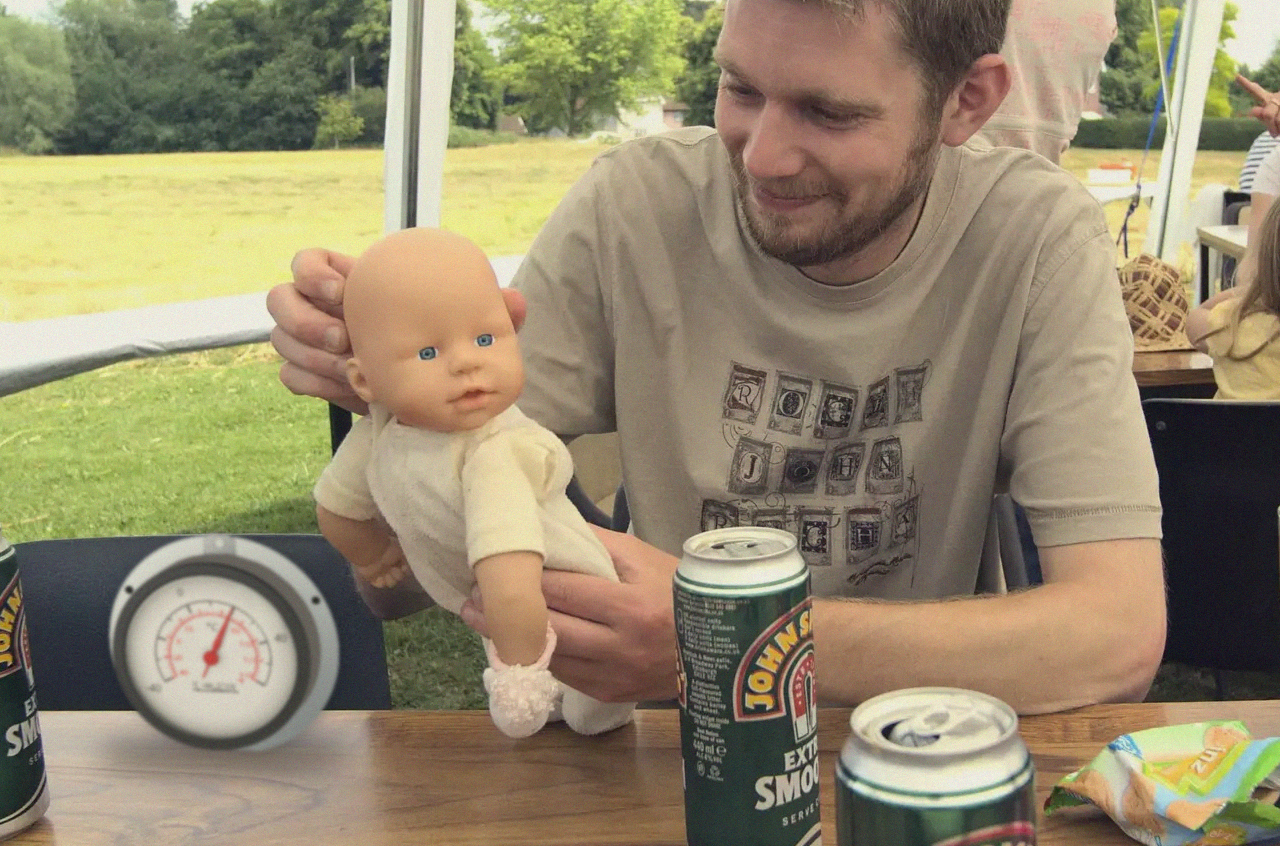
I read 20 °C
